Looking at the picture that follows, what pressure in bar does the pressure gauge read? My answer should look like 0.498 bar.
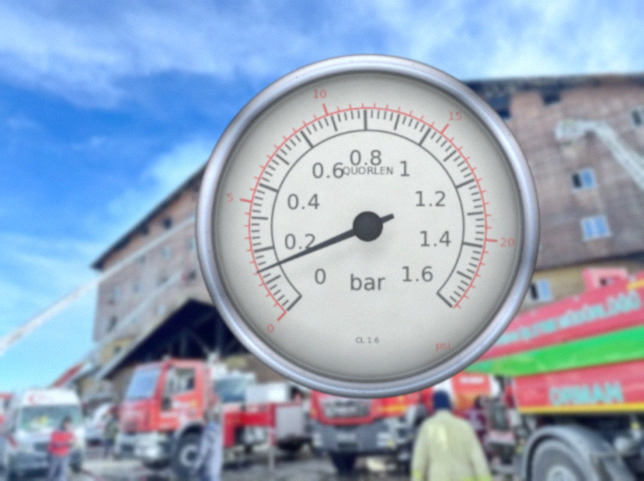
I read 0.14 bar
